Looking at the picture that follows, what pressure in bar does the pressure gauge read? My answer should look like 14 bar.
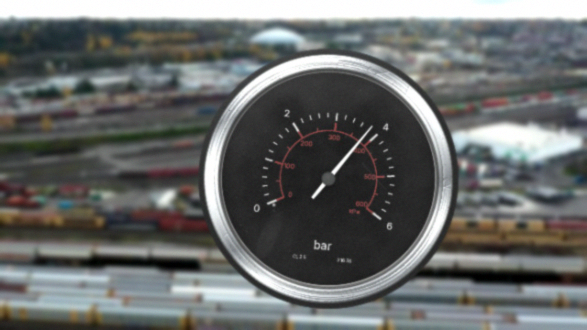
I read 3.8 bar
